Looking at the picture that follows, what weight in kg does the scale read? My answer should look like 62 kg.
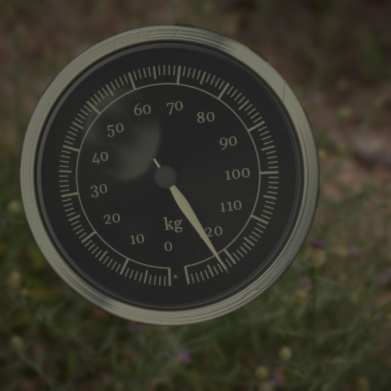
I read 122 kg
